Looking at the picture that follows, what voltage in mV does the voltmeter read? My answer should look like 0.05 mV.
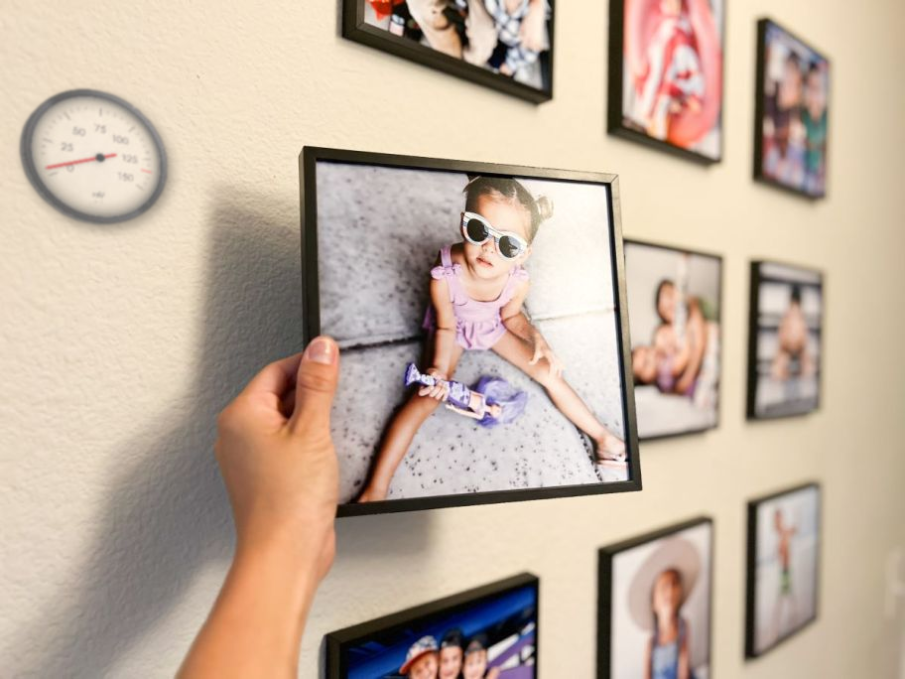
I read 5 mV
